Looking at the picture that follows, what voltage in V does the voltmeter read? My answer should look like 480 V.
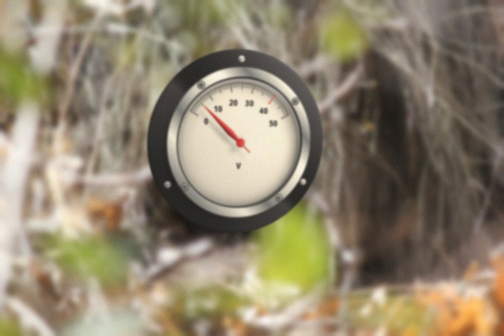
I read 5 V
